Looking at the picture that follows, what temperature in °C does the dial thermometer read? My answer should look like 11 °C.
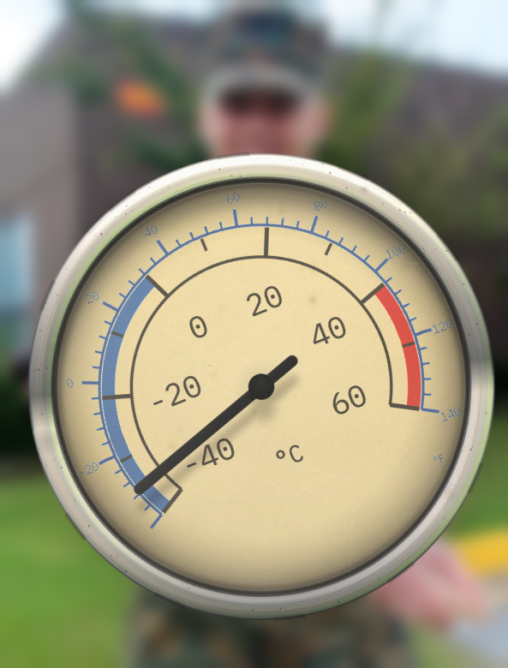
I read -35 °C
